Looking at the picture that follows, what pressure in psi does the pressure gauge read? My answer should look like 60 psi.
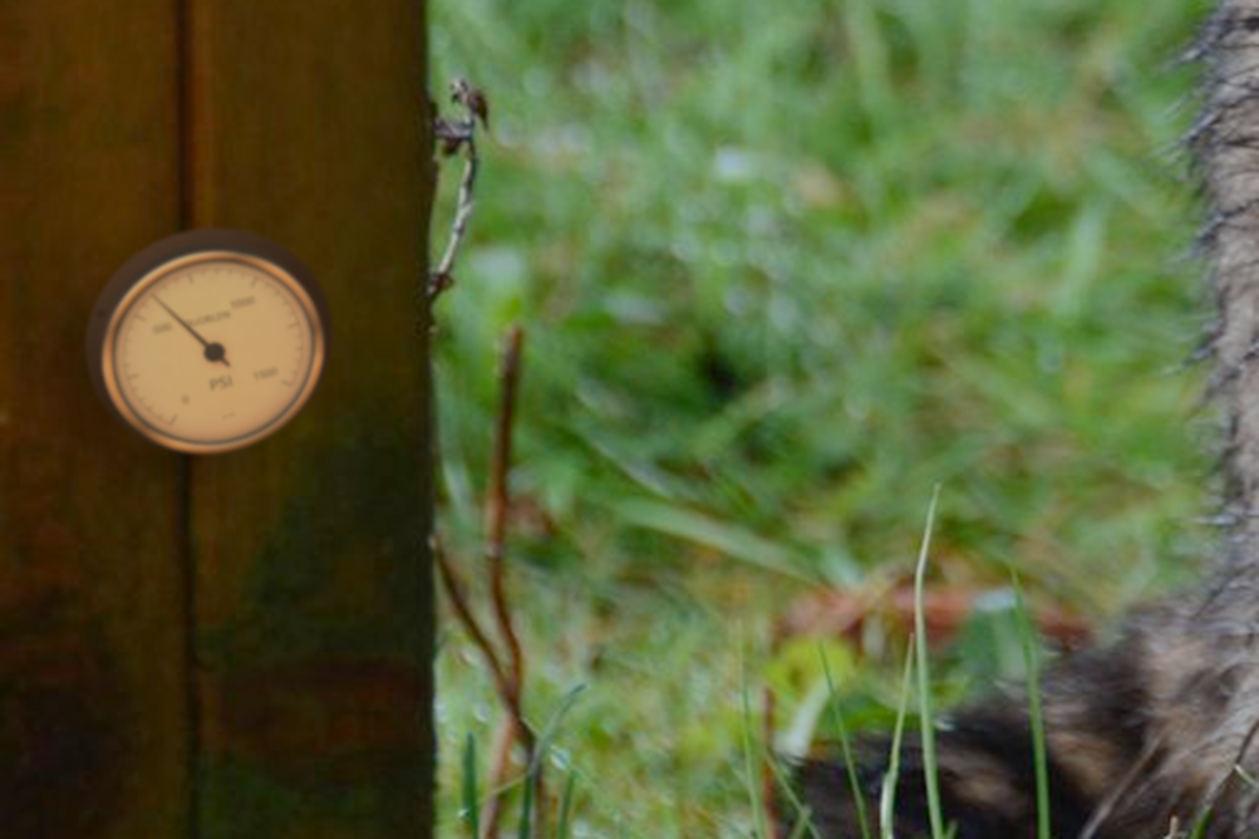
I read 600 psi
